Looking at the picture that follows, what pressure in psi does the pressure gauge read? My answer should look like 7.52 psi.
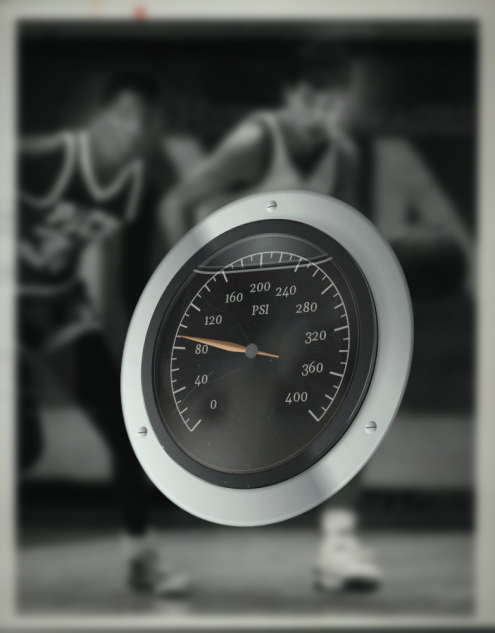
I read 90 psi
